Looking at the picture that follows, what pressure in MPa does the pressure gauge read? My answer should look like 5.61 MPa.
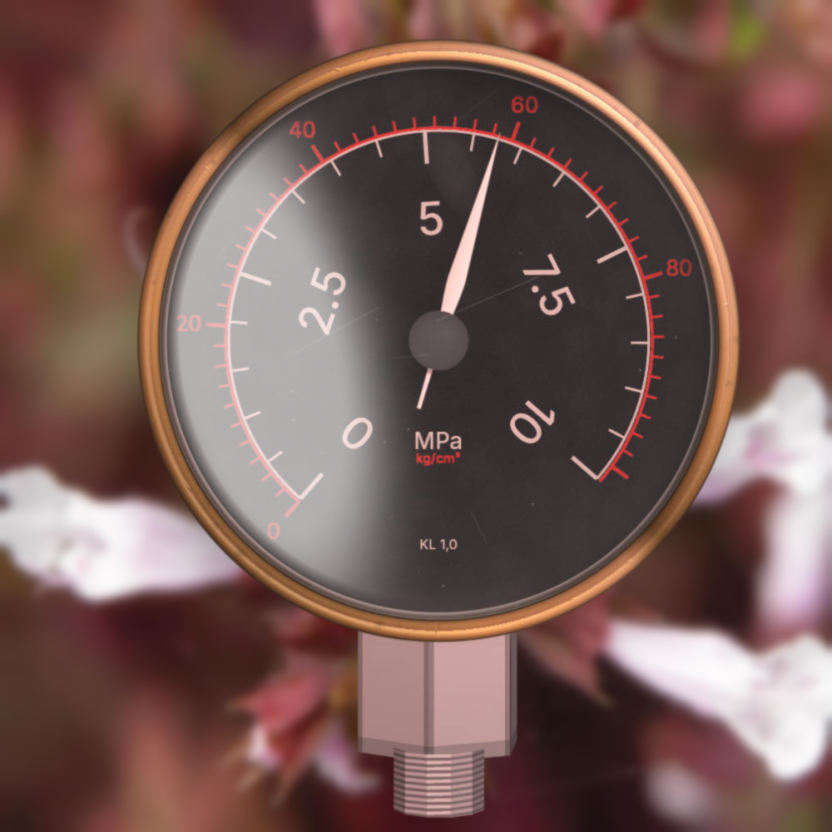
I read 5.75 MPa
